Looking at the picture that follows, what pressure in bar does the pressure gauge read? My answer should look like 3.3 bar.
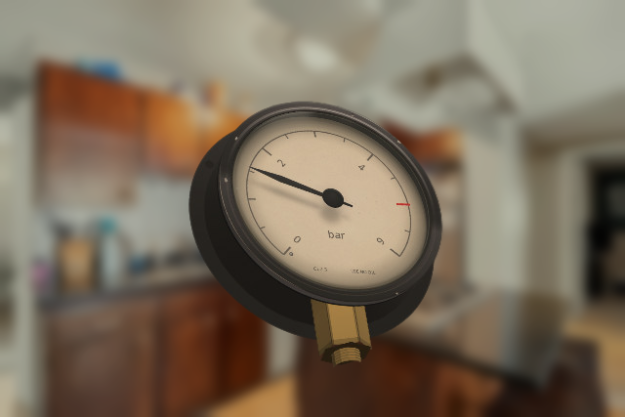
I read 1.5 bar
